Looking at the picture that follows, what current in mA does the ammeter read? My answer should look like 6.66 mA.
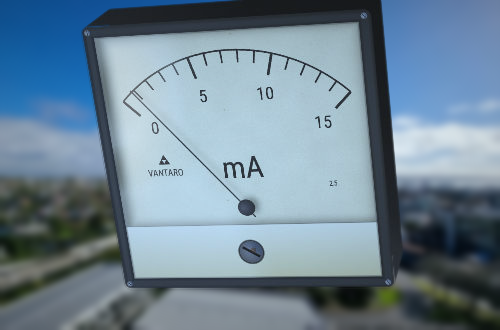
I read 1 mA
